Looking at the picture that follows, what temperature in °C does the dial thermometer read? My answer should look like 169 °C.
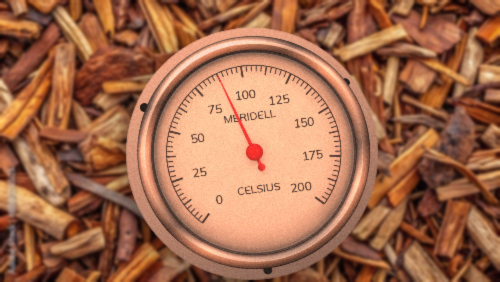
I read 87.5 °C
